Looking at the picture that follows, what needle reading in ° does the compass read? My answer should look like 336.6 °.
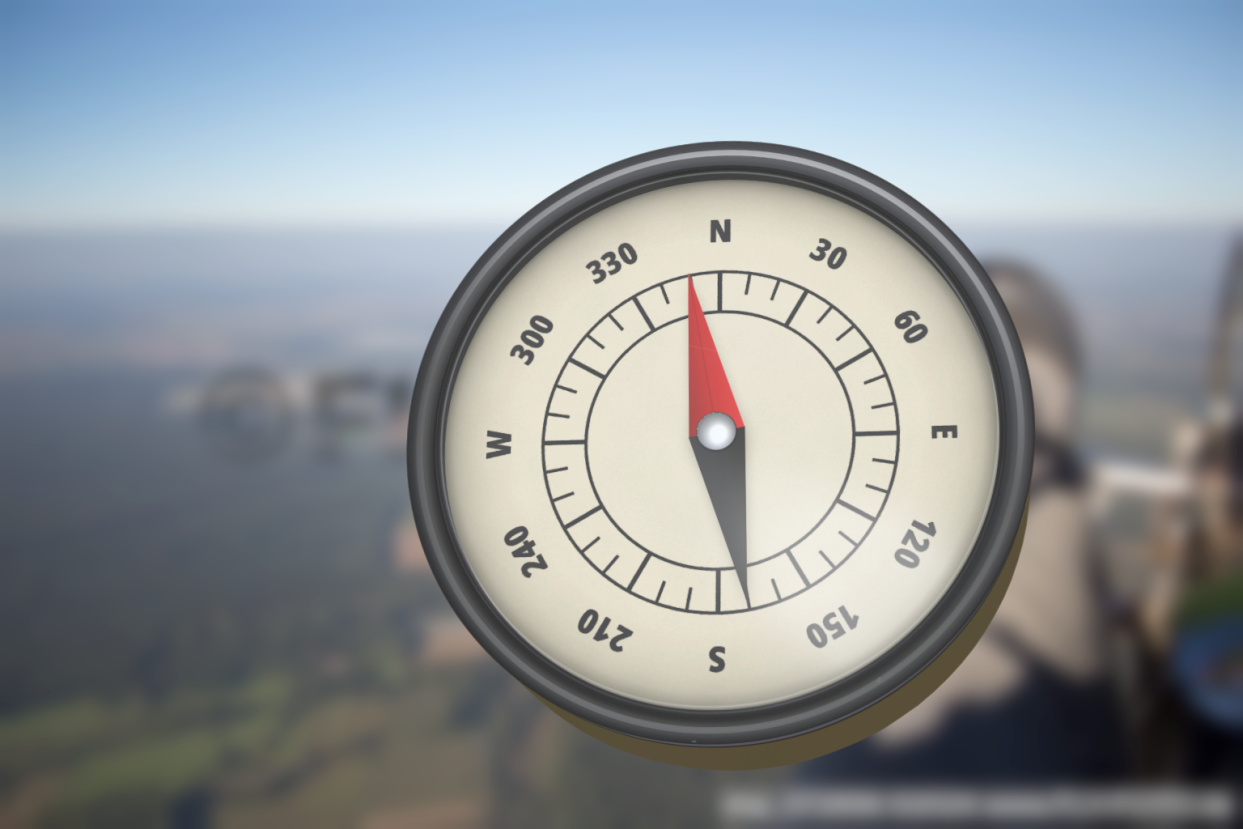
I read 350 °
